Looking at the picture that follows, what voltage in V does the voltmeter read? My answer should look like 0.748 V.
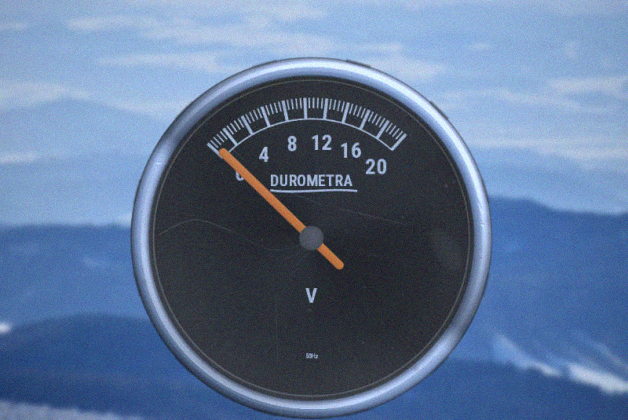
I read 0.4 V
